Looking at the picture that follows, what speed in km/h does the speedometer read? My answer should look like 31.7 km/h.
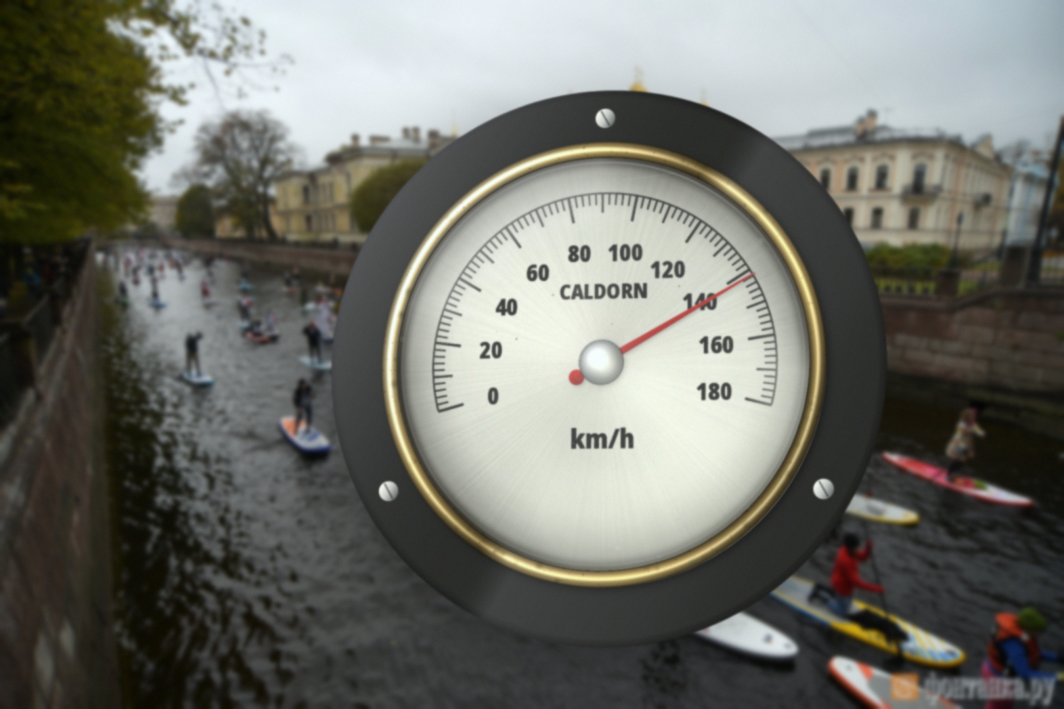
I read 142 km/h
